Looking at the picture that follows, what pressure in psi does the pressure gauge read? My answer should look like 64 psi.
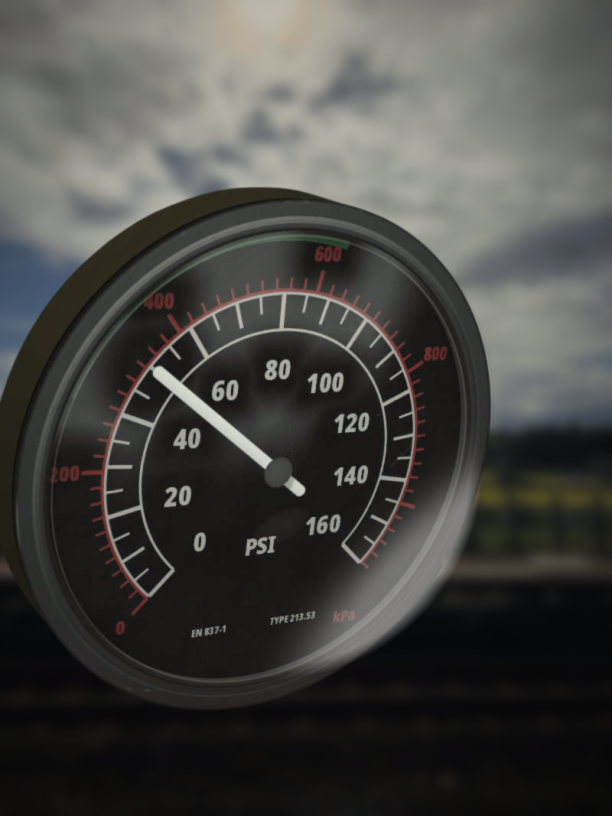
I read 50 psi
